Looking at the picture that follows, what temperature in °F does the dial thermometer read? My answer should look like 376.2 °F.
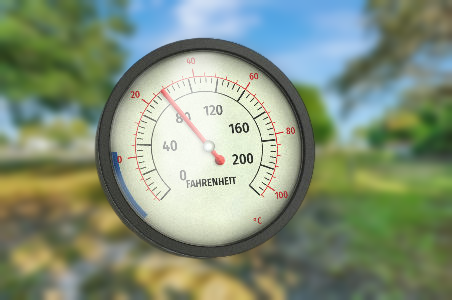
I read 80 °F
